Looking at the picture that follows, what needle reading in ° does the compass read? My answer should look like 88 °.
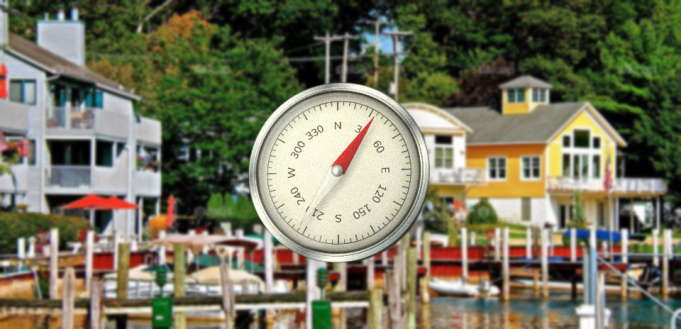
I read 35 °
